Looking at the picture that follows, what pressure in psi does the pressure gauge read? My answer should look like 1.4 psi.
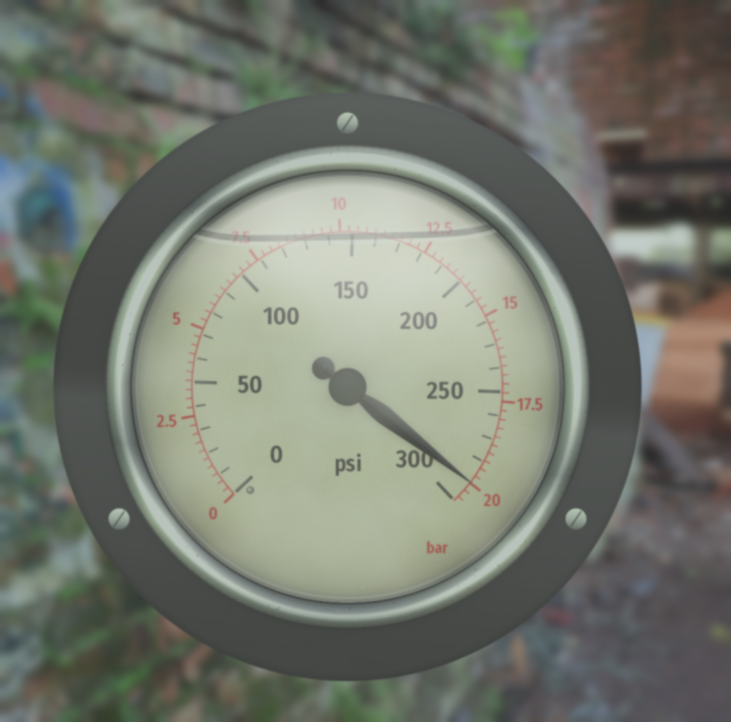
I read 290 psi
